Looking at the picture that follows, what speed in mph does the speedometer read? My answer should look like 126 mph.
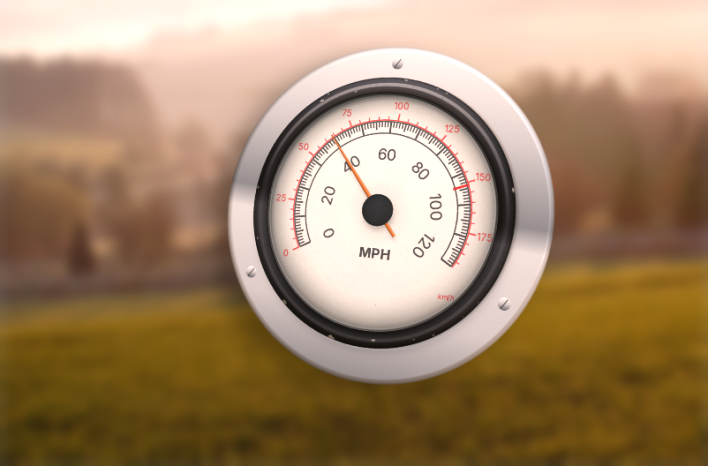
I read 40 mph
